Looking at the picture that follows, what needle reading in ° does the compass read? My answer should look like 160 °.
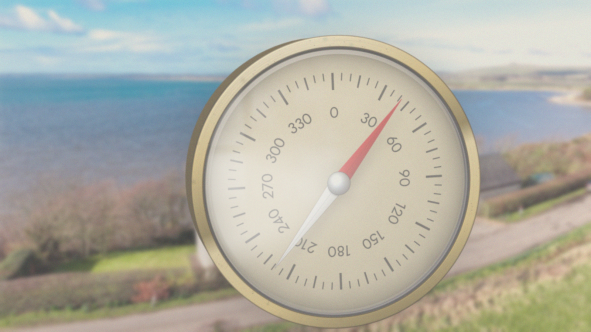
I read 40 °
